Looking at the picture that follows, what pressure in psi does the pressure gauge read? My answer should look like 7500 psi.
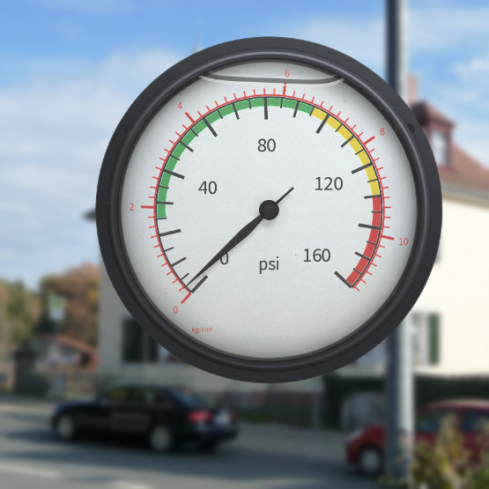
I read 2.5 psi
